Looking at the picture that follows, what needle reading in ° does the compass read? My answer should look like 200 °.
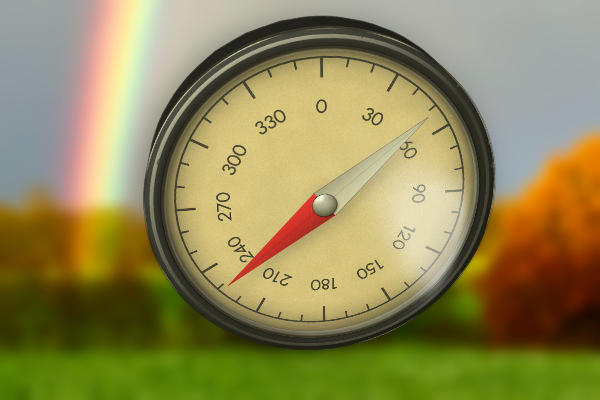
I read 230 °
